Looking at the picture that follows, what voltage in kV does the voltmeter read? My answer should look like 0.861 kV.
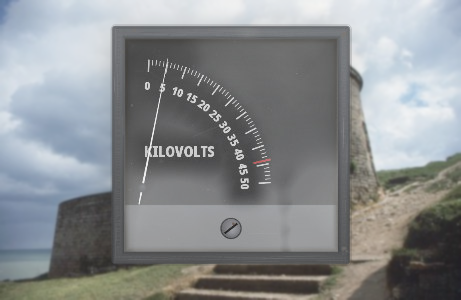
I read 5 kV
